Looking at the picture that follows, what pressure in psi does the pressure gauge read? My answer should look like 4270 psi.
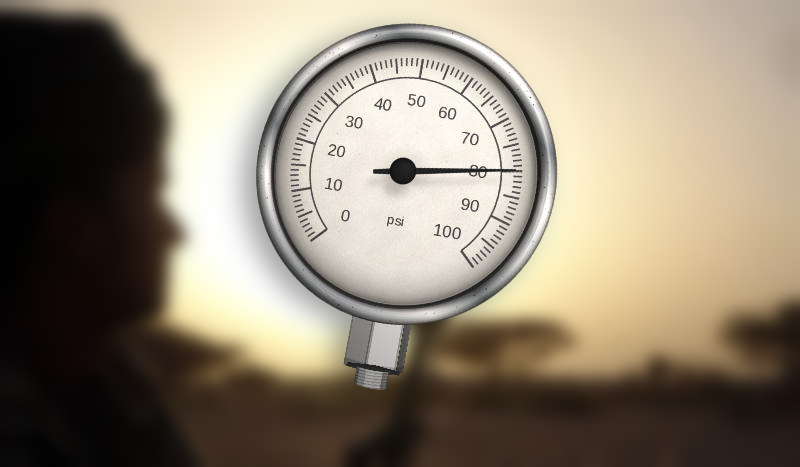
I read 80 psi
